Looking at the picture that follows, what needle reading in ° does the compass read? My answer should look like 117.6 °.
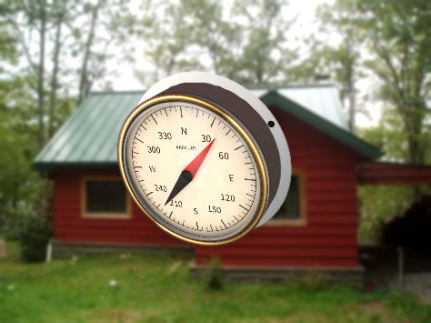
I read 40 °
